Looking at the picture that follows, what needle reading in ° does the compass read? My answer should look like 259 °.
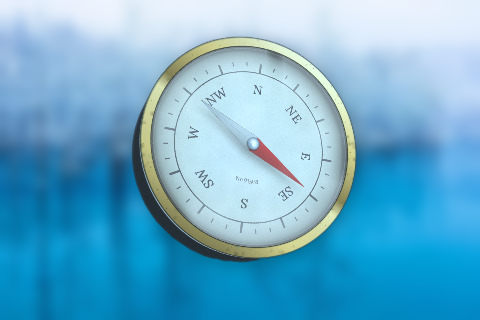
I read 120 °
